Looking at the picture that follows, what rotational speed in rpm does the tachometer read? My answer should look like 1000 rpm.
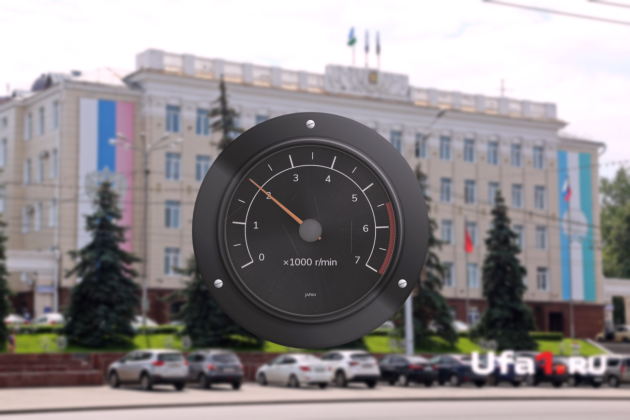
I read 2000 rpm
